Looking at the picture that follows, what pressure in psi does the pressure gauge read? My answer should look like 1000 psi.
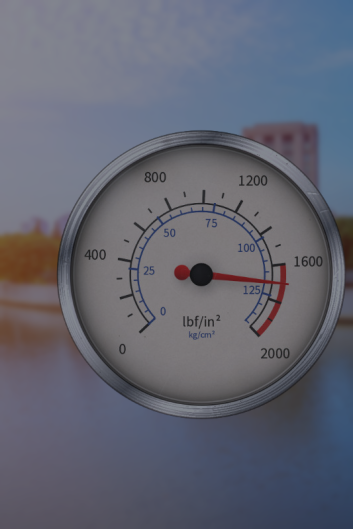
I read 1700 psi
